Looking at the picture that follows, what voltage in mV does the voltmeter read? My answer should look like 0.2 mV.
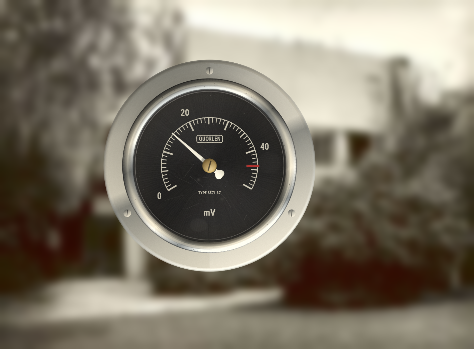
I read 15 mV
